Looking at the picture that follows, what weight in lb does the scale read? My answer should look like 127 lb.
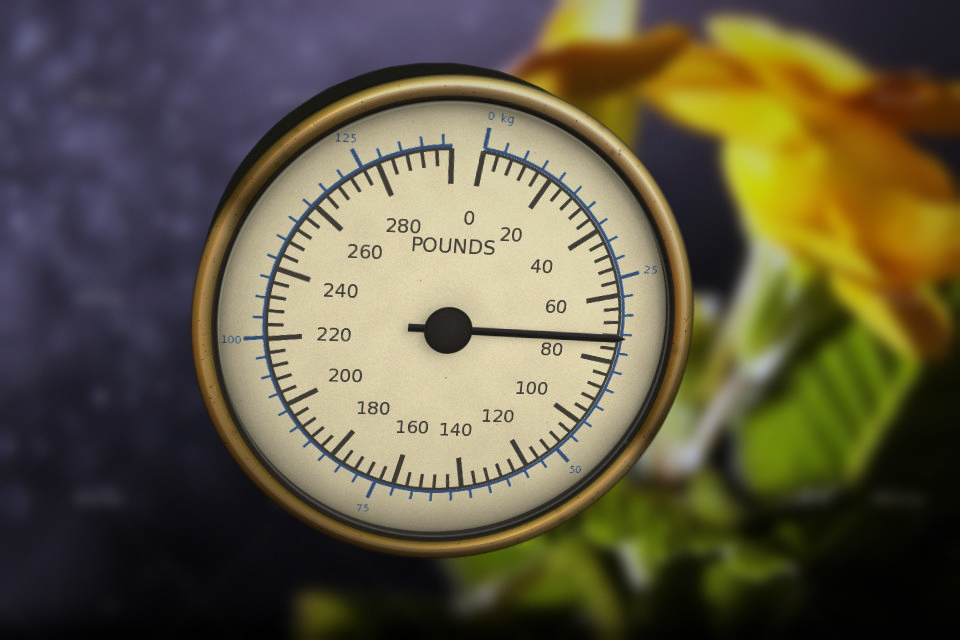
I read 72 lb
